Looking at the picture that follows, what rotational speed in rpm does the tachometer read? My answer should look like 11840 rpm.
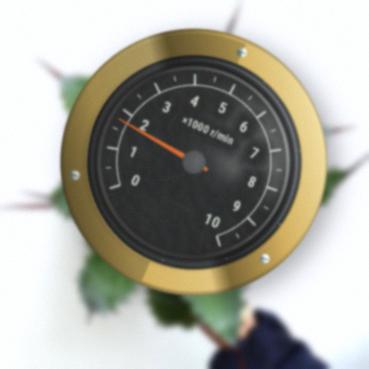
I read 1750 rpm
